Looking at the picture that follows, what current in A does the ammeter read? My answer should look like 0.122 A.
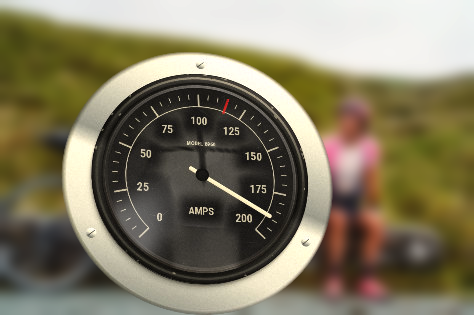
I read 190 A
